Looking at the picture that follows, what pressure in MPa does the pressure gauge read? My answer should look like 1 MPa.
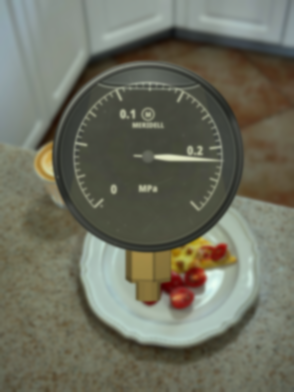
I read 0.21 MPa
